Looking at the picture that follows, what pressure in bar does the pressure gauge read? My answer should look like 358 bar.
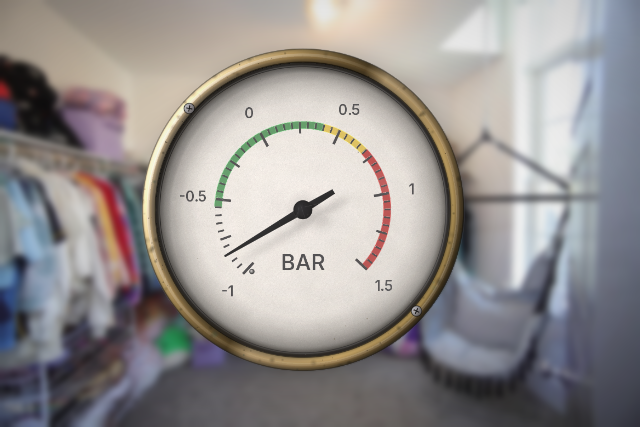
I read -0.85 bar
